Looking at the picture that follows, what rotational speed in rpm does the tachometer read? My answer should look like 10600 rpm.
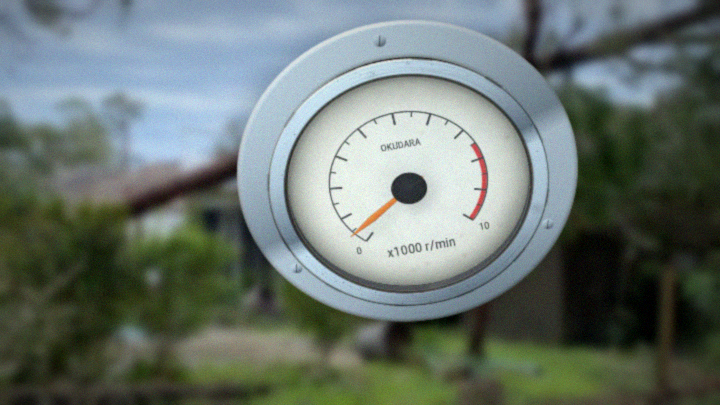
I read 500 rpm
